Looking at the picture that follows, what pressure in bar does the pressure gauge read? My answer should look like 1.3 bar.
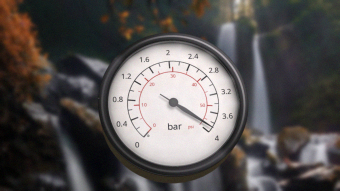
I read 3.9 bar
